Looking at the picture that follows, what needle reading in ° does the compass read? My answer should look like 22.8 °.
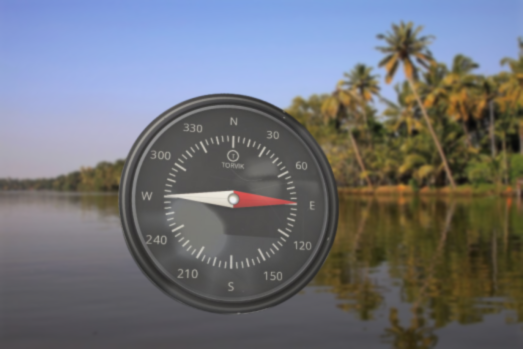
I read 90 °
